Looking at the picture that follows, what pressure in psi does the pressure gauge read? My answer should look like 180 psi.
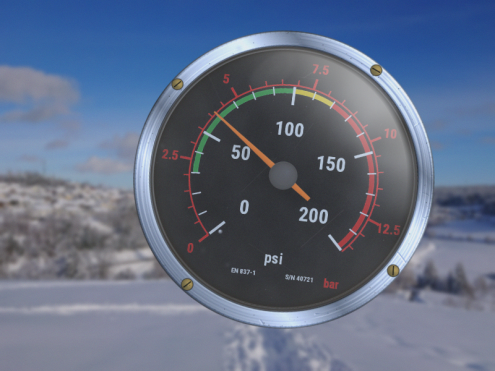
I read 60 psi
